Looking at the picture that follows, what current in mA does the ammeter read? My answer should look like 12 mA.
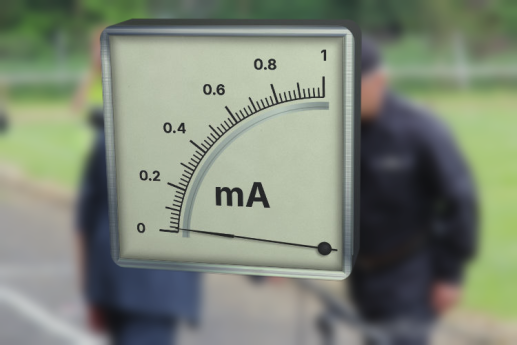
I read 0.02 mA
